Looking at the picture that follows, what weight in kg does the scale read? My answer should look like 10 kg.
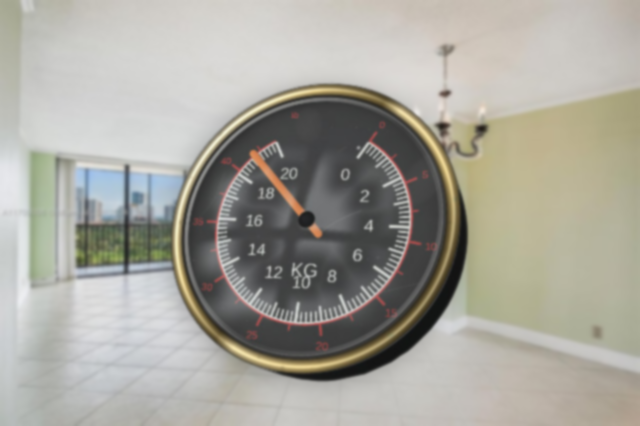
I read 19 kg
